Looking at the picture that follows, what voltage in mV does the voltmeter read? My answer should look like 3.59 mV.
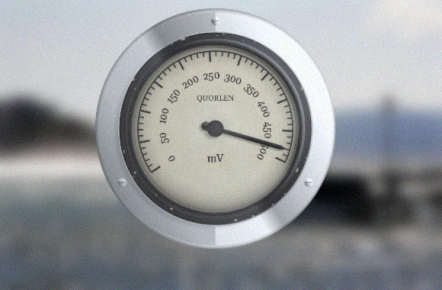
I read 480 mV
